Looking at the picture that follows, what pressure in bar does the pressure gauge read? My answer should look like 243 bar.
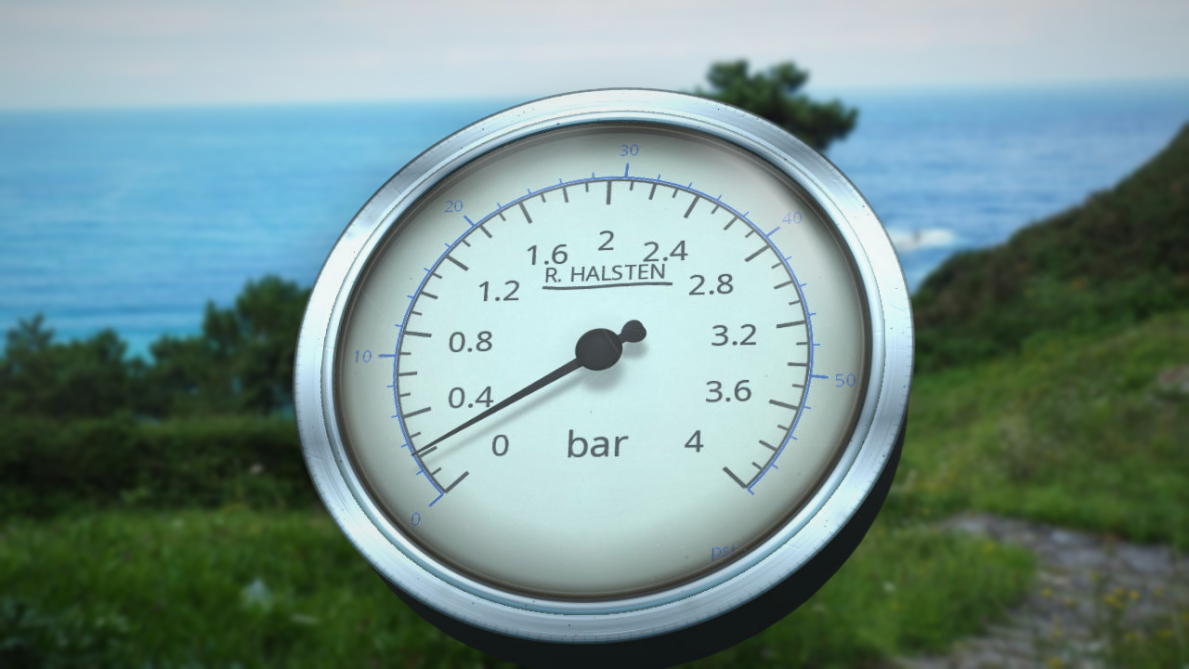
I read 0.2 bar
